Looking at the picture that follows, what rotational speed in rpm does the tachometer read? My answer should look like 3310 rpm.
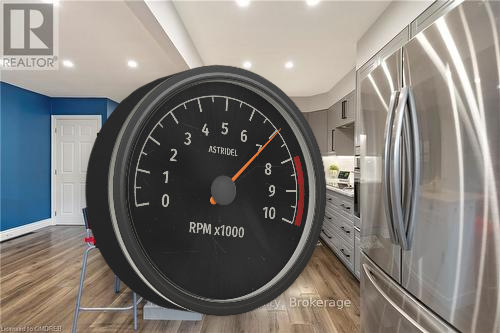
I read 7000 rpm
